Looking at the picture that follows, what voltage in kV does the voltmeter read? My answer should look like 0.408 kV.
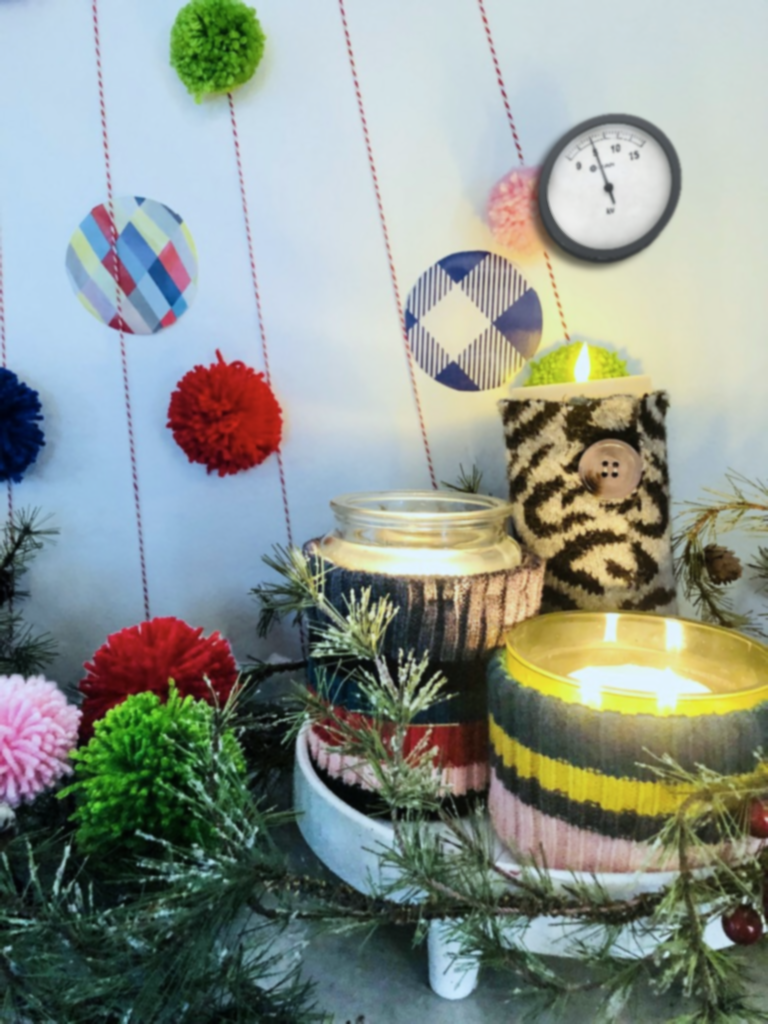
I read 5 kV
